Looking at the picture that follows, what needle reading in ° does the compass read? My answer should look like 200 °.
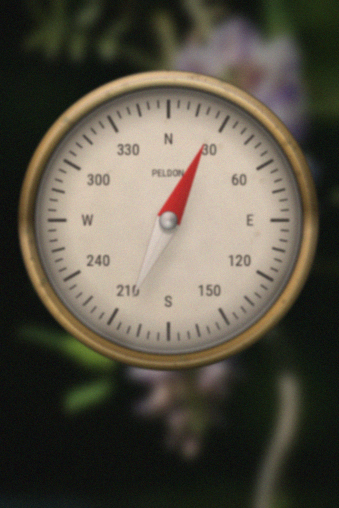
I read 25 °
